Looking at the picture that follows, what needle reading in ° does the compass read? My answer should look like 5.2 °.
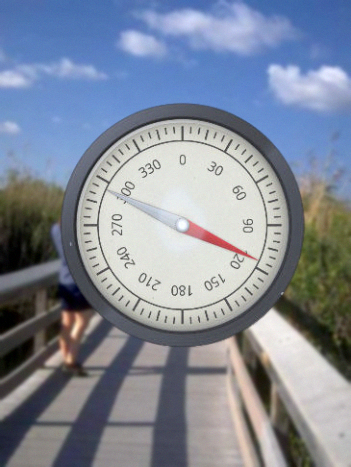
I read 115 °
